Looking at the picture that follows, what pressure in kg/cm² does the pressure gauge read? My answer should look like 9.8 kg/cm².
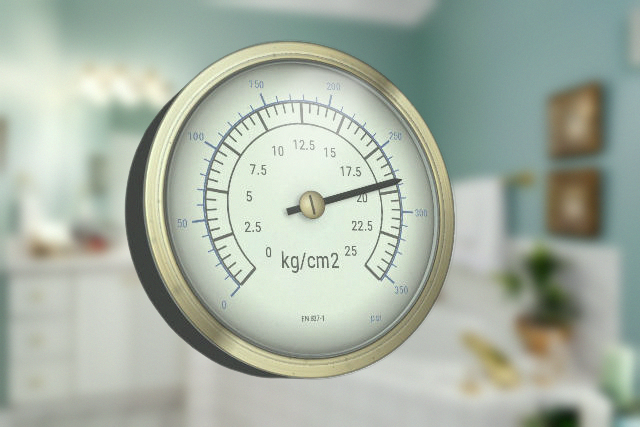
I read 19.5 kg/cm²
